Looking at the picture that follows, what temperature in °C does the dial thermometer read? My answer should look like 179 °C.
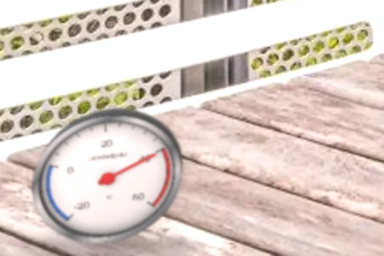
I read 40 °C
